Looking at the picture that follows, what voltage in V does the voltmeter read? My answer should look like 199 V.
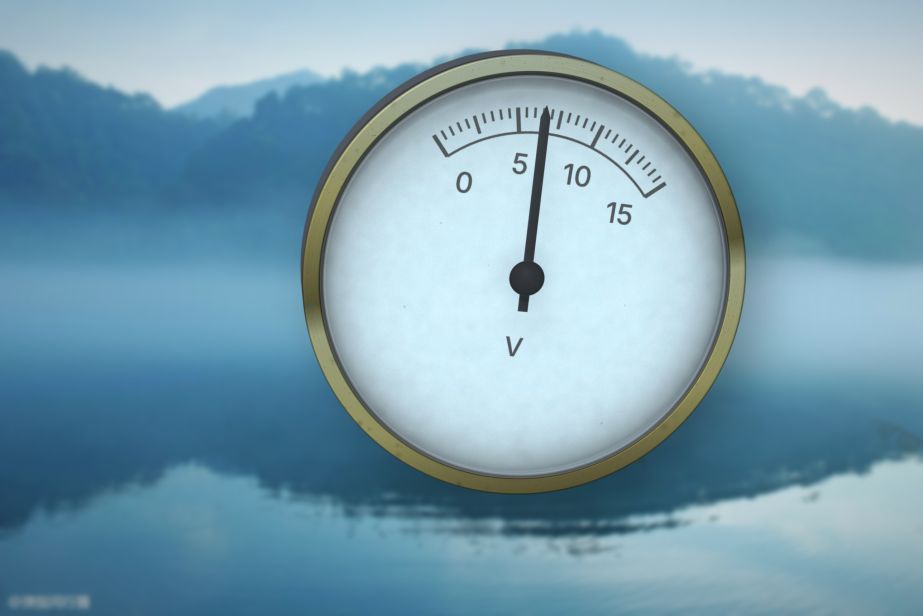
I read 6.5 V
